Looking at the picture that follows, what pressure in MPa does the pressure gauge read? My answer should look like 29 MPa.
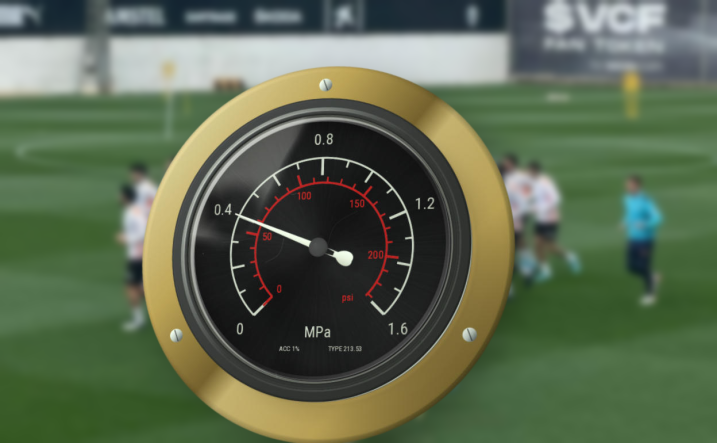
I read 0.4 MPa
